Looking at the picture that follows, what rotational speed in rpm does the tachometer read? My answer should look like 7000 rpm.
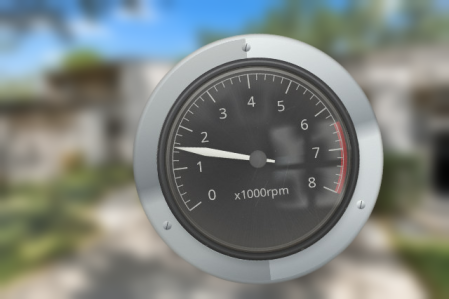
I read 1500 rpm
